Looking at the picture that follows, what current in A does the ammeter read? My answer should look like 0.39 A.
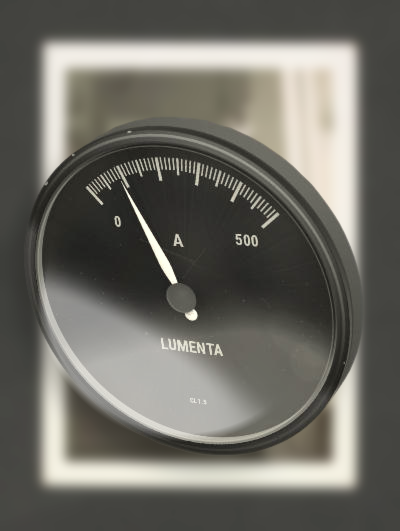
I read 100 A
